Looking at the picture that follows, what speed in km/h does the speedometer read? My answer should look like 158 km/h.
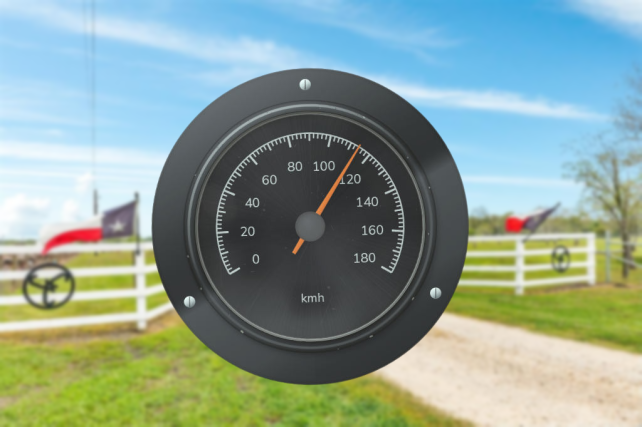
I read 114 km/h
